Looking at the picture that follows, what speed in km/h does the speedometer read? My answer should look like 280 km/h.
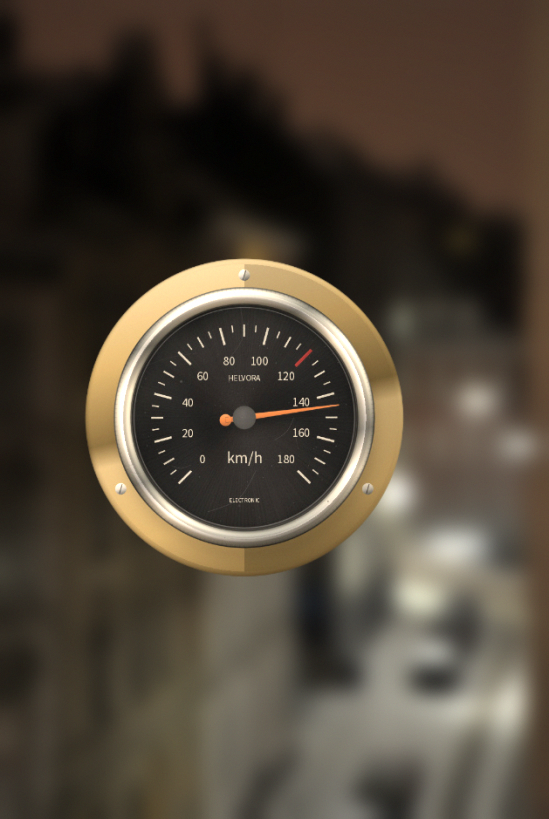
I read 145 km/h
